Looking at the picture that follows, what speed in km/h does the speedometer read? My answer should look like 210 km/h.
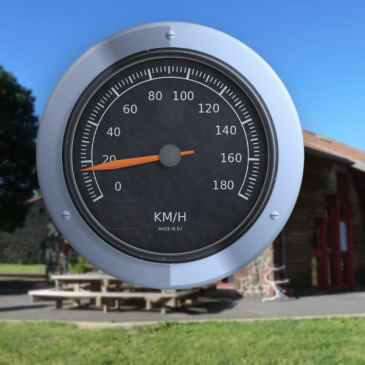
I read 16 km/h
